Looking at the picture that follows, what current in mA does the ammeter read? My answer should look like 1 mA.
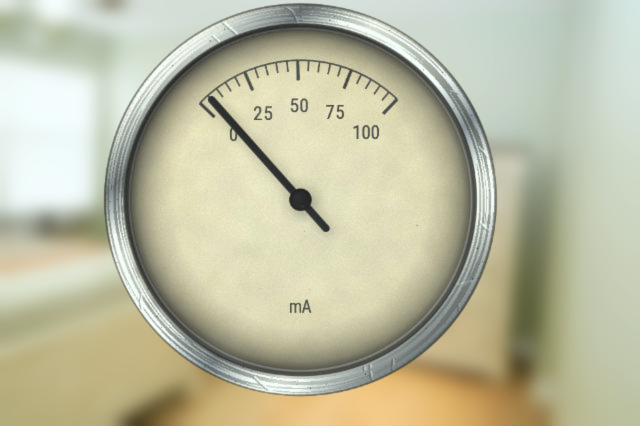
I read 5 mA
